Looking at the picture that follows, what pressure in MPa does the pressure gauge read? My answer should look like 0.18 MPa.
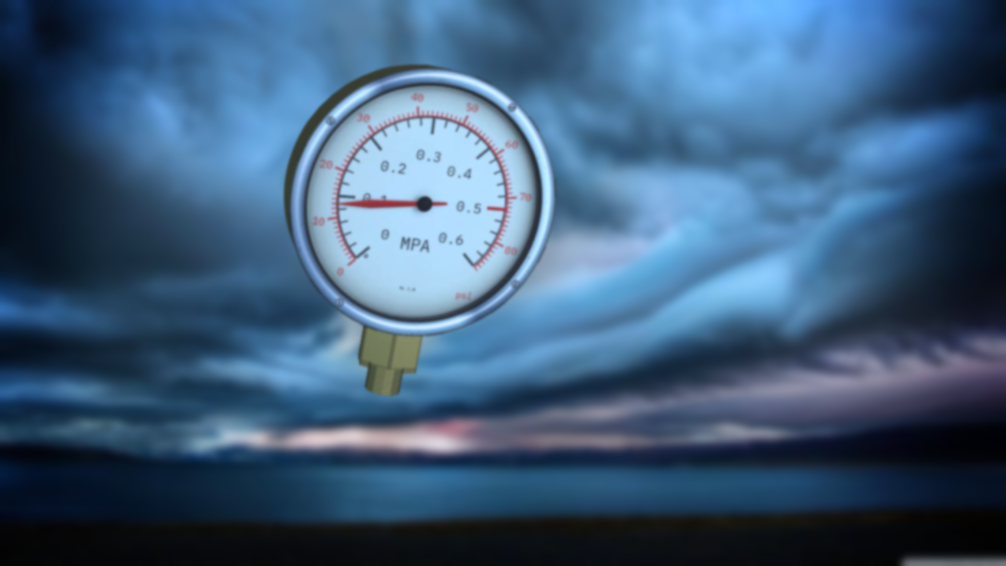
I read 0.09 MPa
